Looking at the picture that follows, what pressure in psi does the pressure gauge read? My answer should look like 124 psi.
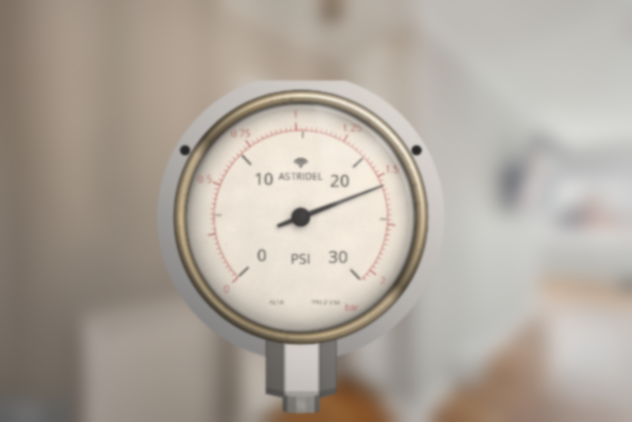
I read 22.5 psi
